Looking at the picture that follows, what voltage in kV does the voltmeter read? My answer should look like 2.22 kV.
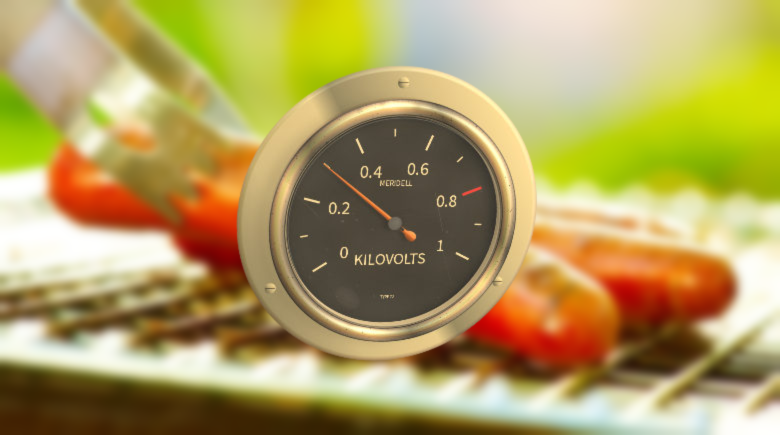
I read 0.3 kV
